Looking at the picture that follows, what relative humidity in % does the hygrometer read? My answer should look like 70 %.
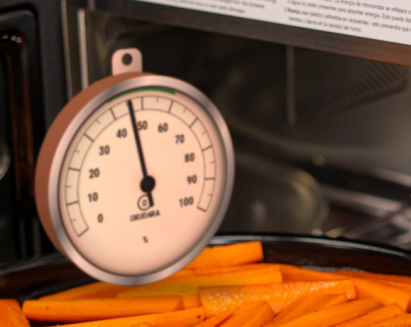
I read 45 %
